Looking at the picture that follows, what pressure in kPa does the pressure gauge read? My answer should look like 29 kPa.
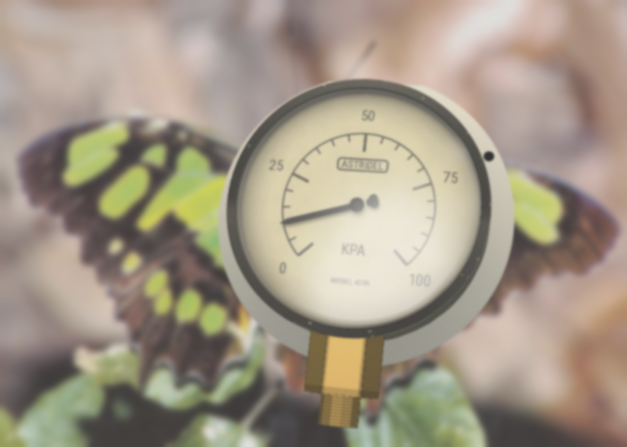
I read 10 kPa
